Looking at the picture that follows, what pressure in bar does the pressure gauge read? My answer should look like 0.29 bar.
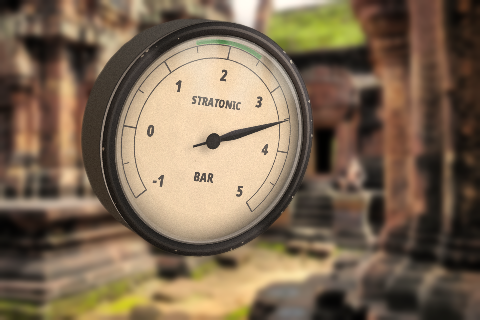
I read 3.5 bar
